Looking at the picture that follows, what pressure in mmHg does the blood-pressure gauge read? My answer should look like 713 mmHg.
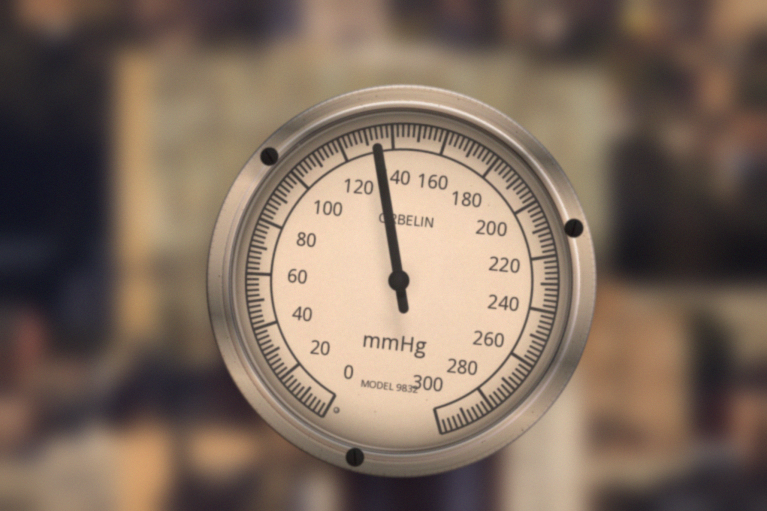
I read 134 mmHg
